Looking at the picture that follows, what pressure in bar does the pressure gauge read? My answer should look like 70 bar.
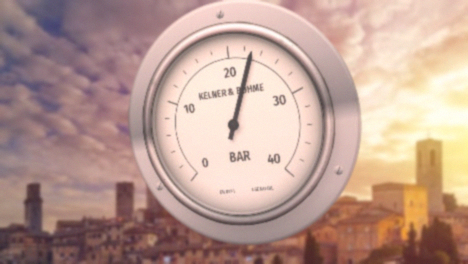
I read 23 bar
